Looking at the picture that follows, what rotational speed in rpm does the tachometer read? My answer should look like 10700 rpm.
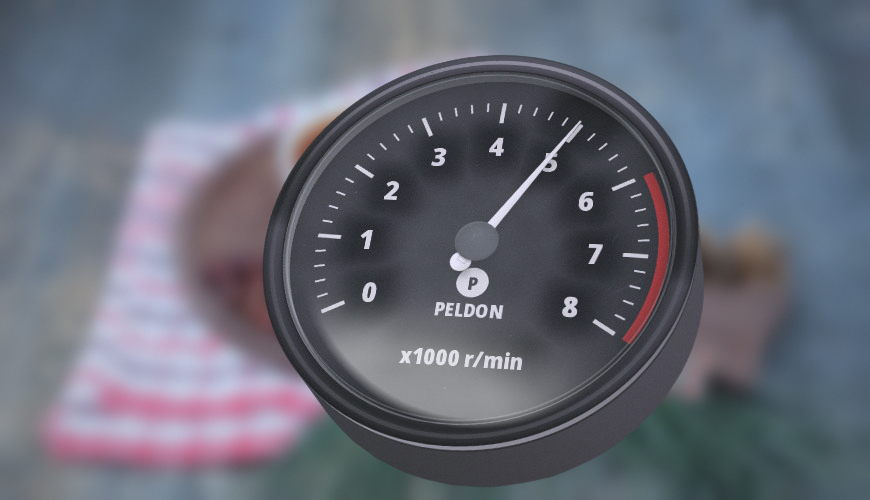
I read 5000 rpm
